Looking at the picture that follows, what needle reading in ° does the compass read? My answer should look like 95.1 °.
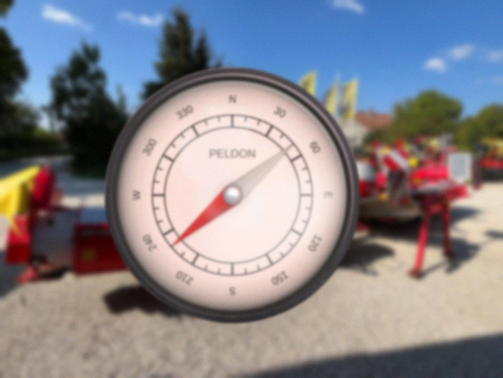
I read 230 °
